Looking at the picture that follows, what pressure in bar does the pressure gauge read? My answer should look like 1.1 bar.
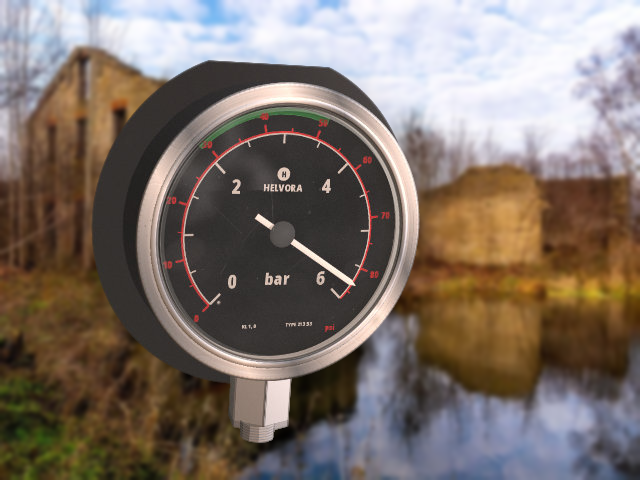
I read 5.75 bar
